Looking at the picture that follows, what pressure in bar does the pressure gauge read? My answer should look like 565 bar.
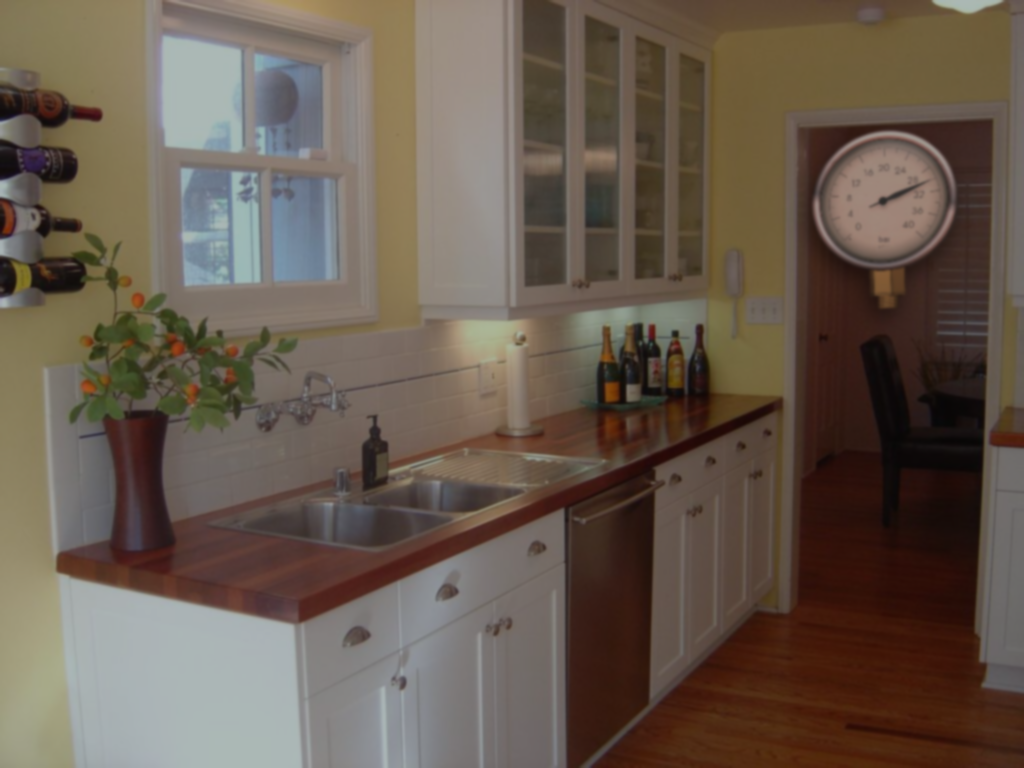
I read 30 bar
